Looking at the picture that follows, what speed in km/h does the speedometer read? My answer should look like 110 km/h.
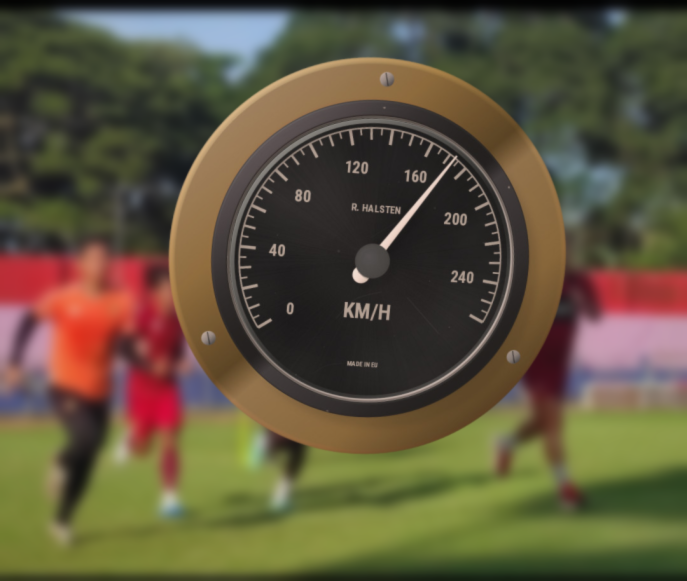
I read 172.5 km/h
